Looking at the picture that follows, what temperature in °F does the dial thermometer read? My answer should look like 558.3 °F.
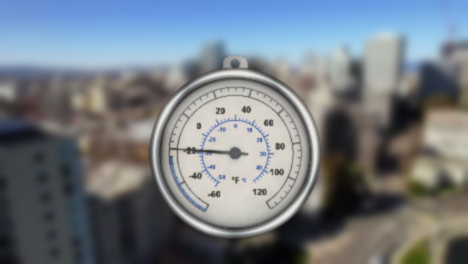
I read -20 °F
